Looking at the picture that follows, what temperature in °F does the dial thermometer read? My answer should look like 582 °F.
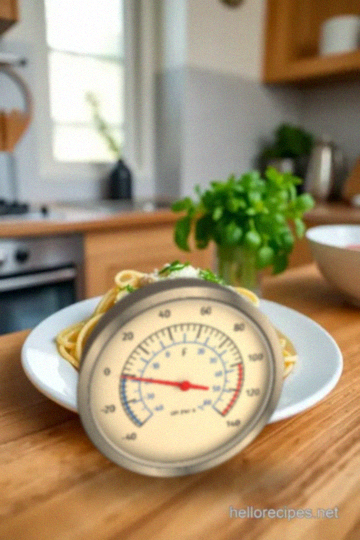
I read 0 °F
